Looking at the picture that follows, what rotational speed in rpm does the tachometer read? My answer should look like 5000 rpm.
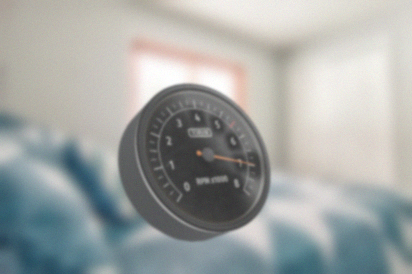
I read 7000 rpm
